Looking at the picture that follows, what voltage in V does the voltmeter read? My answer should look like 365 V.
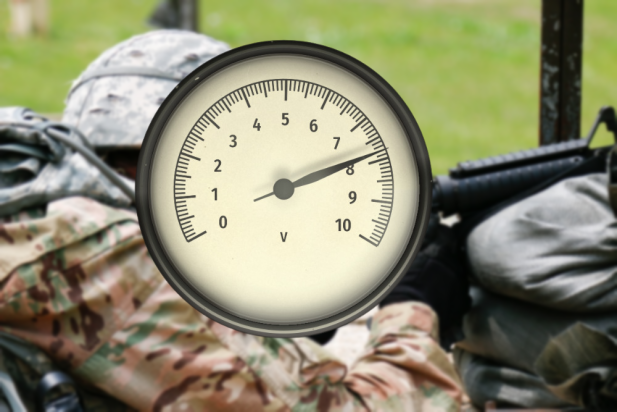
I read 7.8 V
